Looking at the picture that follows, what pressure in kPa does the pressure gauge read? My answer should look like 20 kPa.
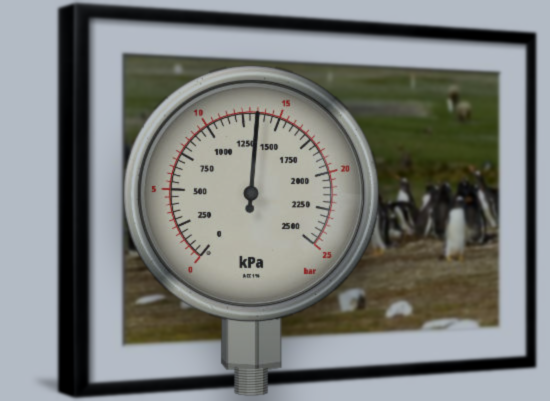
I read 1350 kPa
